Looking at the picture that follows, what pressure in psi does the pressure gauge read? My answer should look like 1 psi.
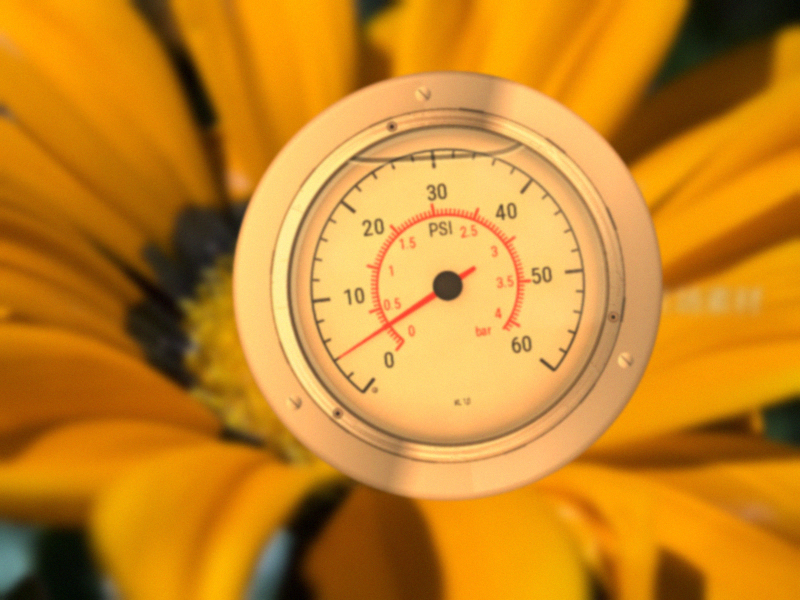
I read 4 psi
